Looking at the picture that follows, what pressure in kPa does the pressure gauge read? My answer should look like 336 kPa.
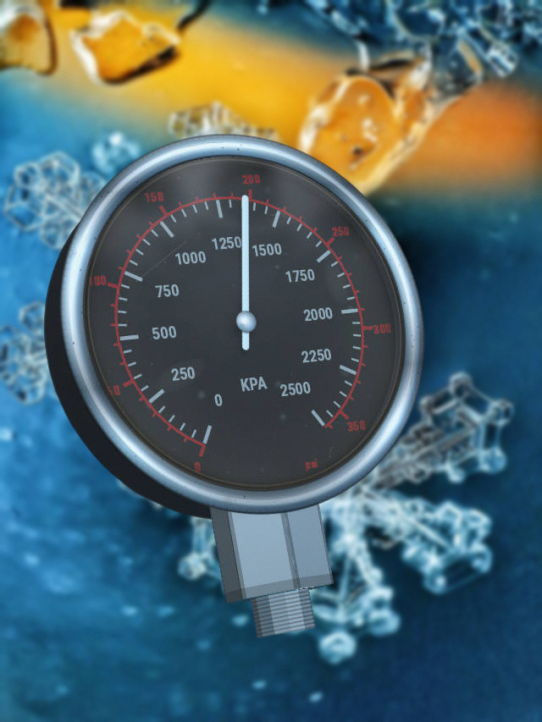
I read 1350 kPa
